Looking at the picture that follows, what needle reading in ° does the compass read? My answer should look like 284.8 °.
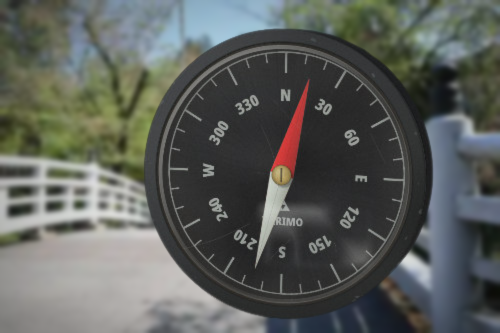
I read 15 °
